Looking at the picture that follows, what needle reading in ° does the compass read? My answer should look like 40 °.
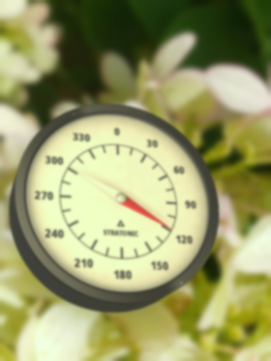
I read 120 °
